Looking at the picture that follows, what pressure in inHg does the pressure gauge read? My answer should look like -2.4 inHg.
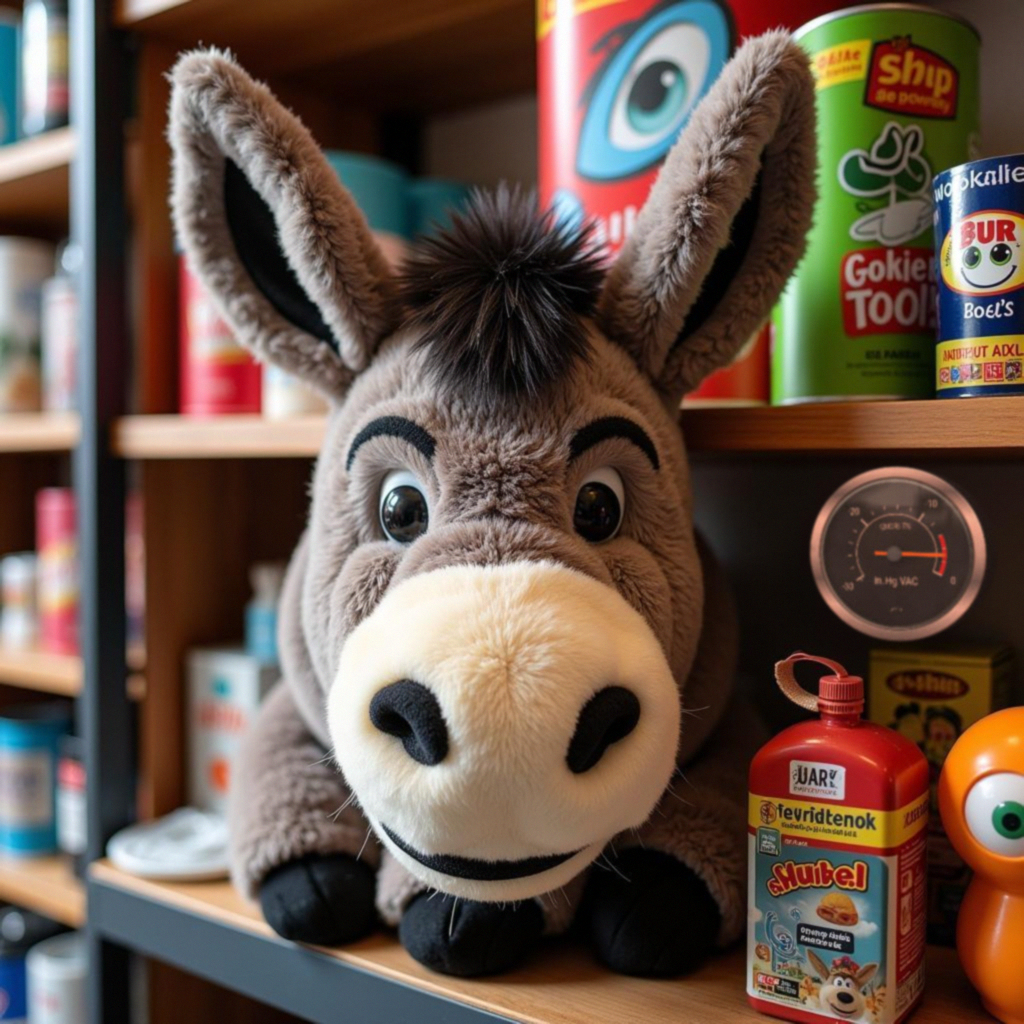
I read -3 inHg
